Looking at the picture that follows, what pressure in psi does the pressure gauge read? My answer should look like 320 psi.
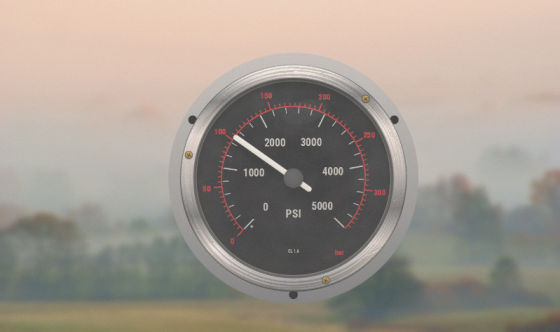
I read 1500 psi
